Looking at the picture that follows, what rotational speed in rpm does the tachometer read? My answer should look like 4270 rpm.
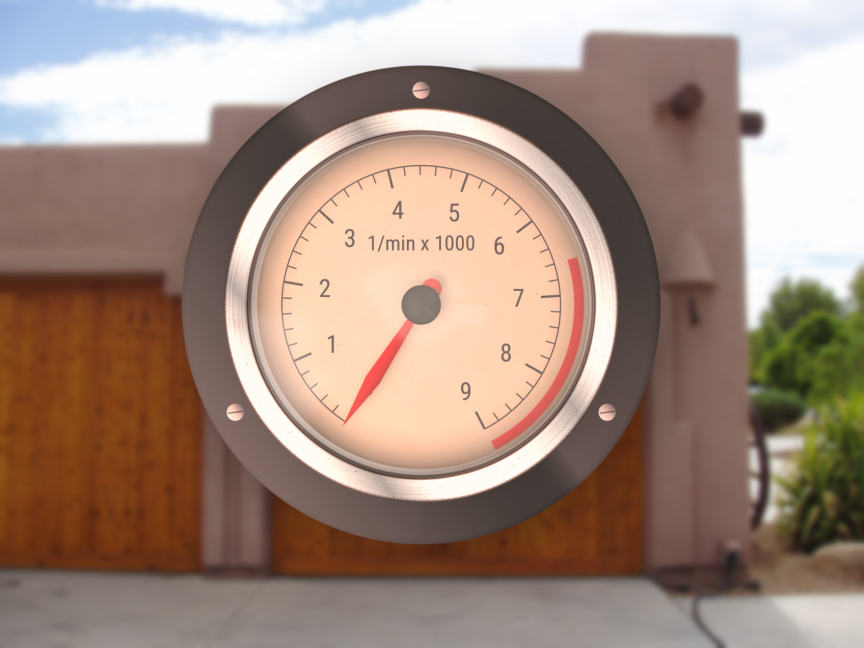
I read 0 rpm
